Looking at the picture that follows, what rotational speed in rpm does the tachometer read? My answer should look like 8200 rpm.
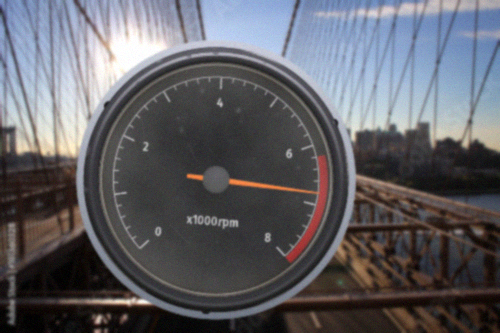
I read 6800 rpm
